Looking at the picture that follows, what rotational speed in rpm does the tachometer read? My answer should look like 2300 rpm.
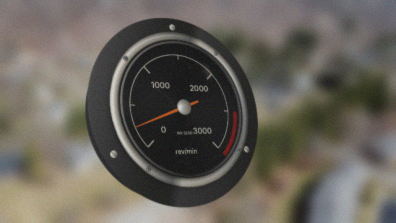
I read 250 rpm
